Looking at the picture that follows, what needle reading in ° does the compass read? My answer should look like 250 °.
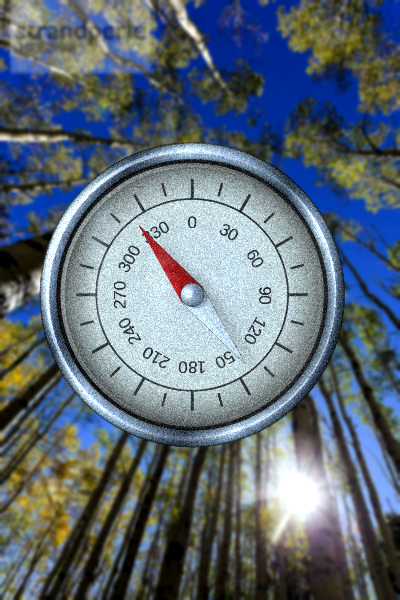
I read 322.5 °
